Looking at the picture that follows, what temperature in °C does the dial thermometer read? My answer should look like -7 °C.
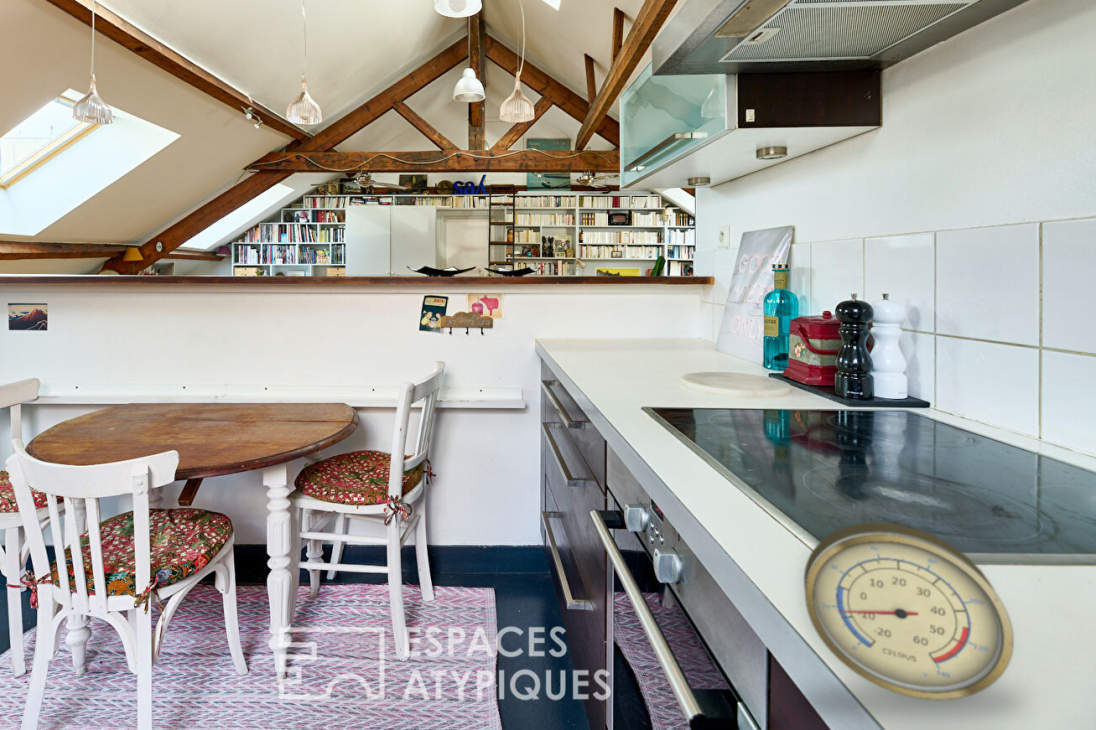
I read -7.5 °C
